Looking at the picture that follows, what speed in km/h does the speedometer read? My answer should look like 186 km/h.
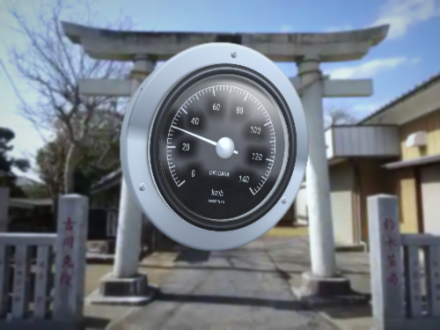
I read 30 km/h
